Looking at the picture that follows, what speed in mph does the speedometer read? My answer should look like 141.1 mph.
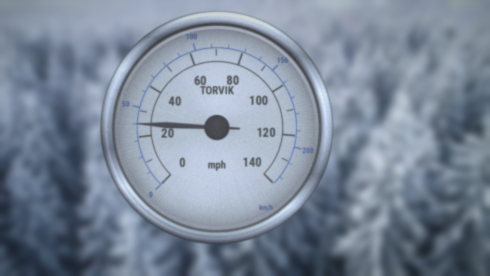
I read 25 mph
